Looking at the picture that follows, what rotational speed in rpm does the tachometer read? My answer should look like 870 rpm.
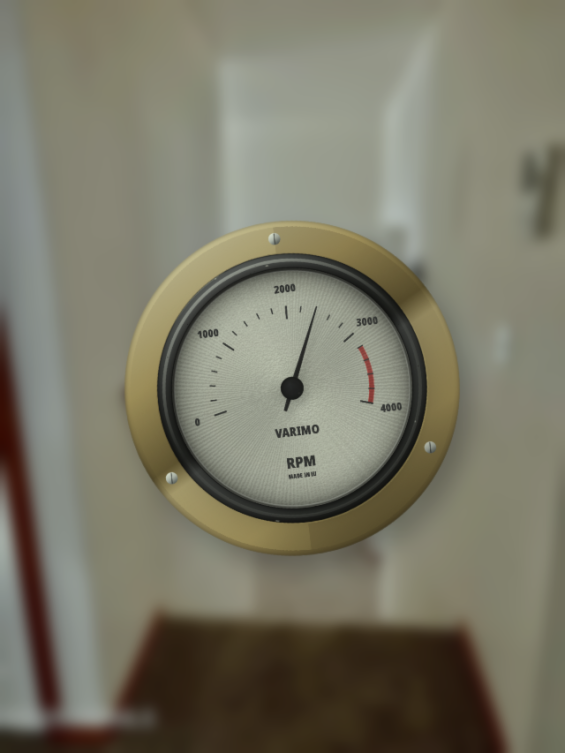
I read 2400 rpm
